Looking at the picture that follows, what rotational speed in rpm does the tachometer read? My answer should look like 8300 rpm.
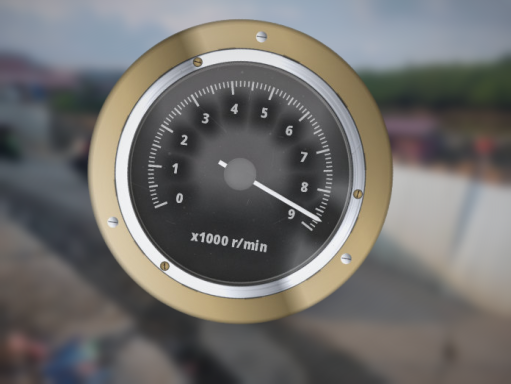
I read 8700 rpm
